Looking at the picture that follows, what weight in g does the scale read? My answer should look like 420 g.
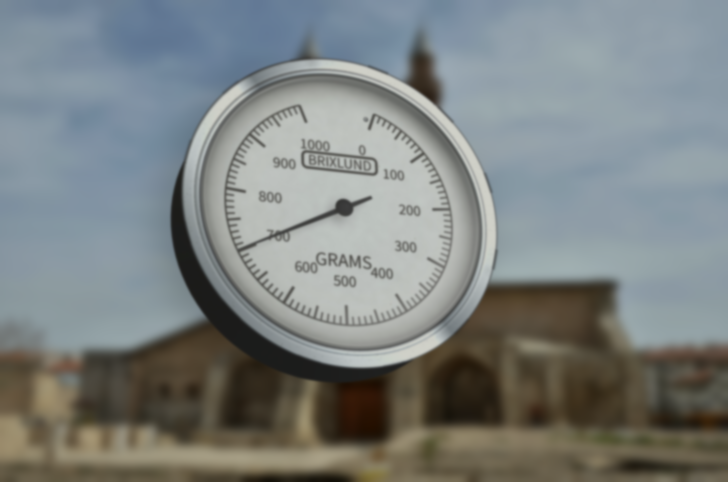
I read 700 g
